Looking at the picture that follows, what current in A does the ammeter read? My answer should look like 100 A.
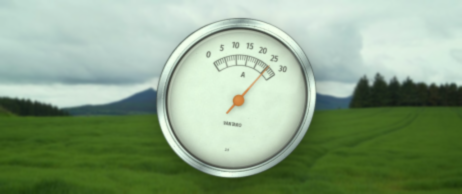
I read 25 A
